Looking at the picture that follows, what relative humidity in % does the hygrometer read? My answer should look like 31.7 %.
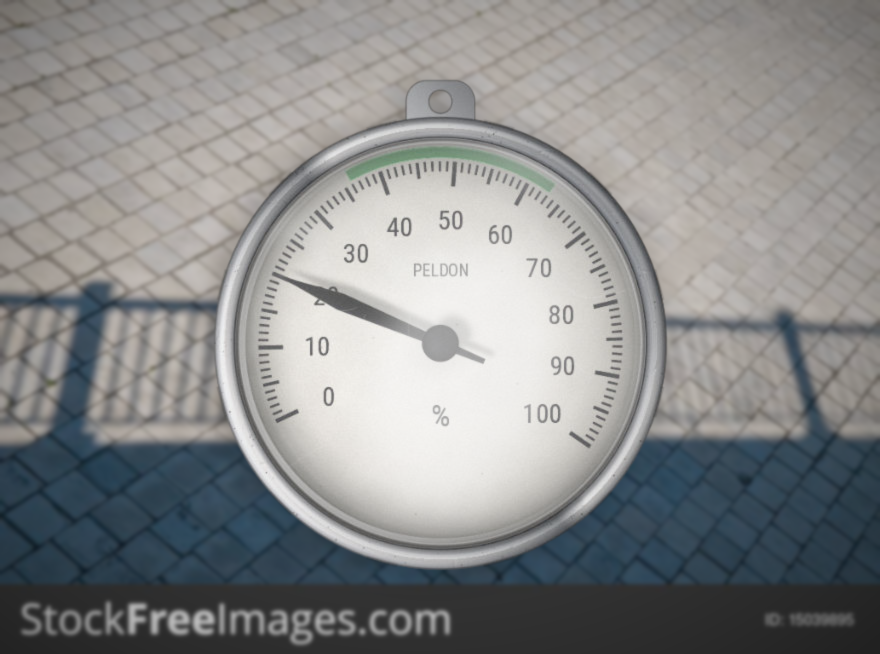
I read 20 %
